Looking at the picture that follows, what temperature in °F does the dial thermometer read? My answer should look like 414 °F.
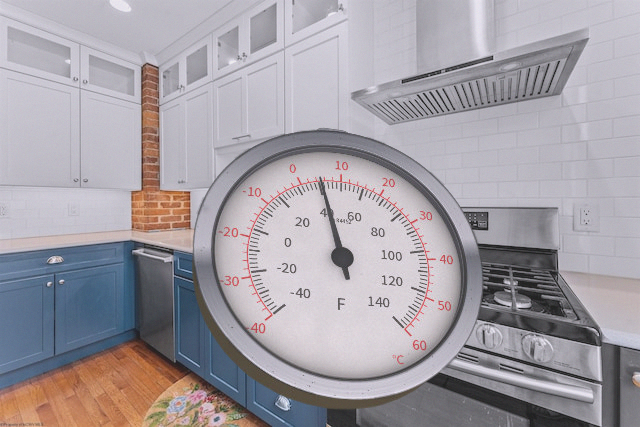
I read 40 °F
